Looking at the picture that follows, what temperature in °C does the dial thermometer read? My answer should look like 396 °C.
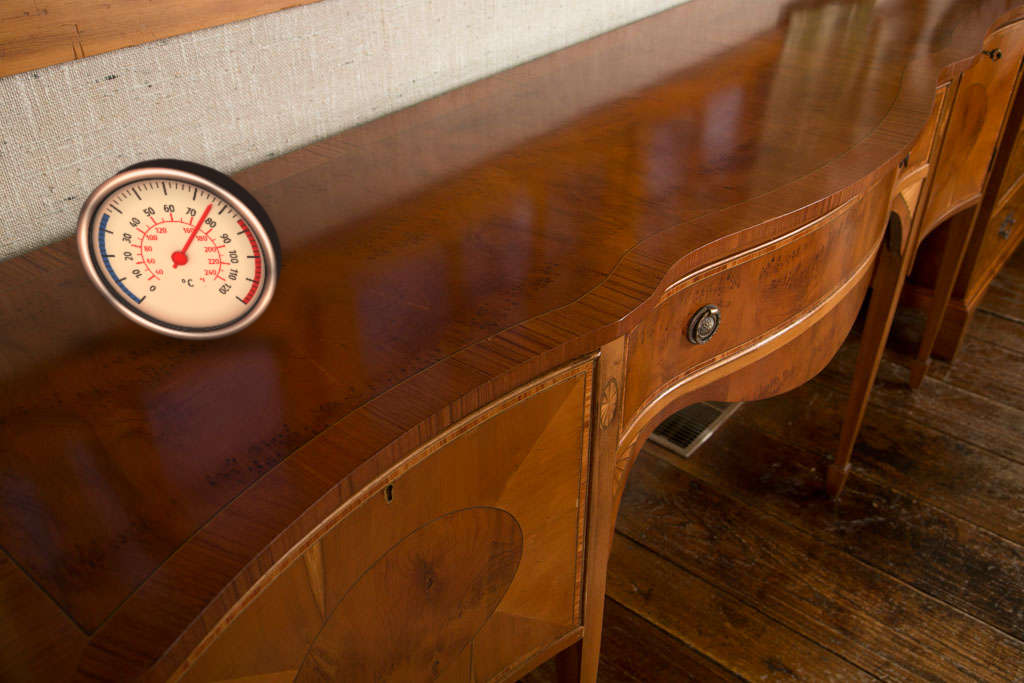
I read 76 °C
